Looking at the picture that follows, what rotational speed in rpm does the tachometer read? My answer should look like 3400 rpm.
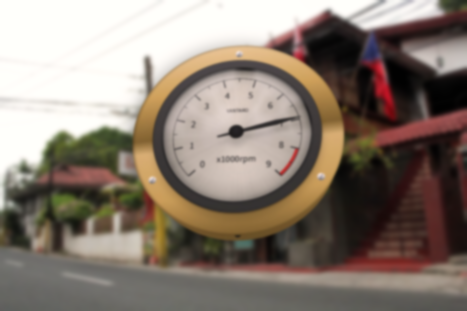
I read 7000 rpm
